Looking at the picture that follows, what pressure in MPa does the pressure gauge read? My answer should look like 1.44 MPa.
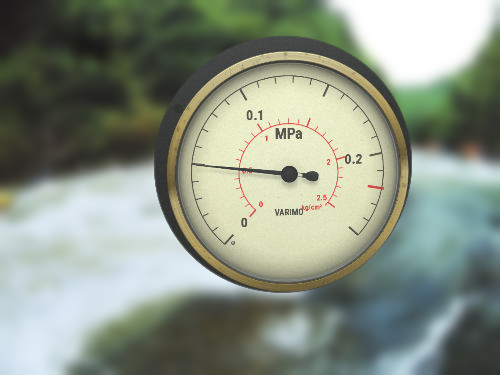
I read 0.05 MPa
